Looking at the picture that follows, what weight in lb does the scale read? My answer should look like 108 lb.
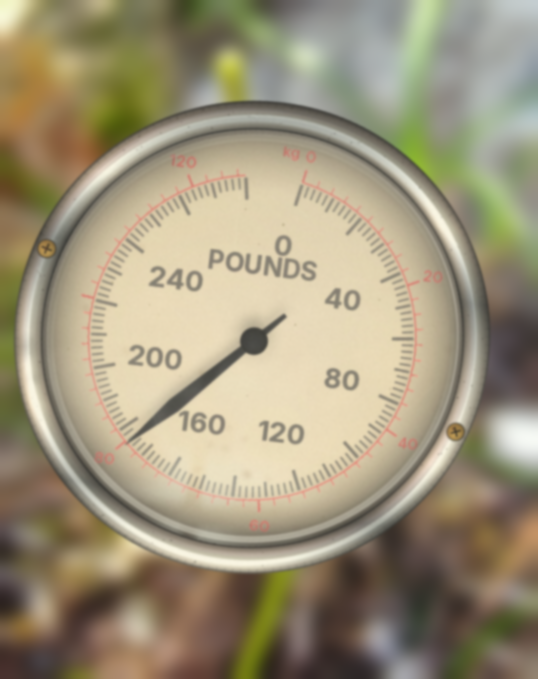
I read 176 lb
